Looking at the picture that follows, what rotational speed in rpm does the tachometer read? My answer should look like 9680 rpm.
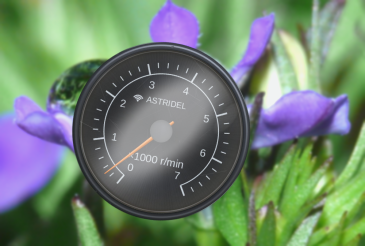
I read 300 rpm
